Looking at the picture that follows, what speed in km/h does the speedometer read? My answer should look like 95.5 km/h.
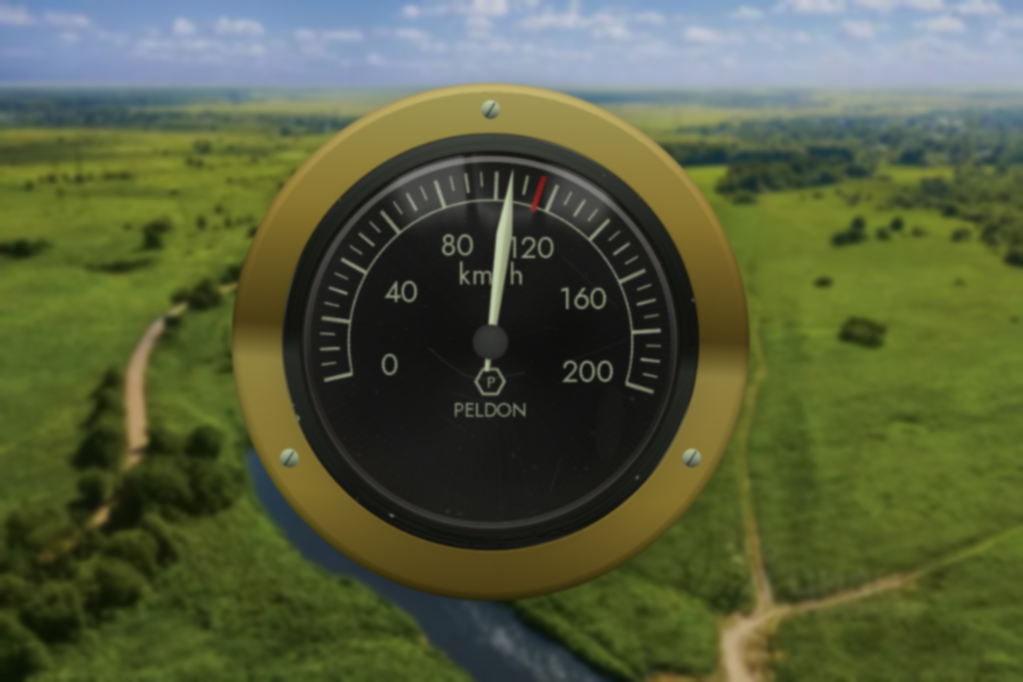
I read 105 km/h
